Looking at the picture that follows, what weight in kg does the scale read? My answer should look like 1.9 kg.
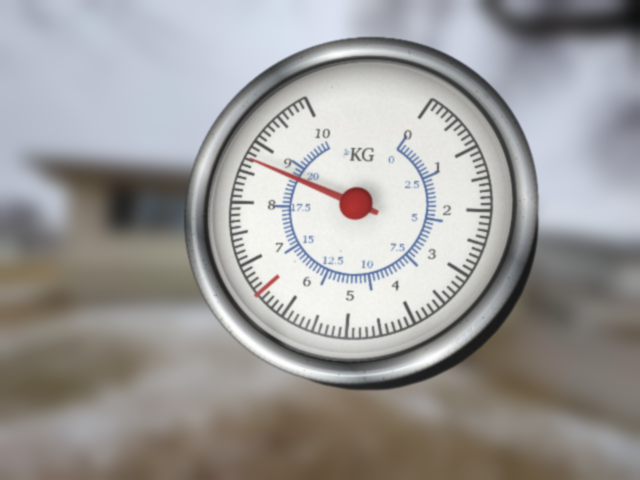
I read 8.7 kg
